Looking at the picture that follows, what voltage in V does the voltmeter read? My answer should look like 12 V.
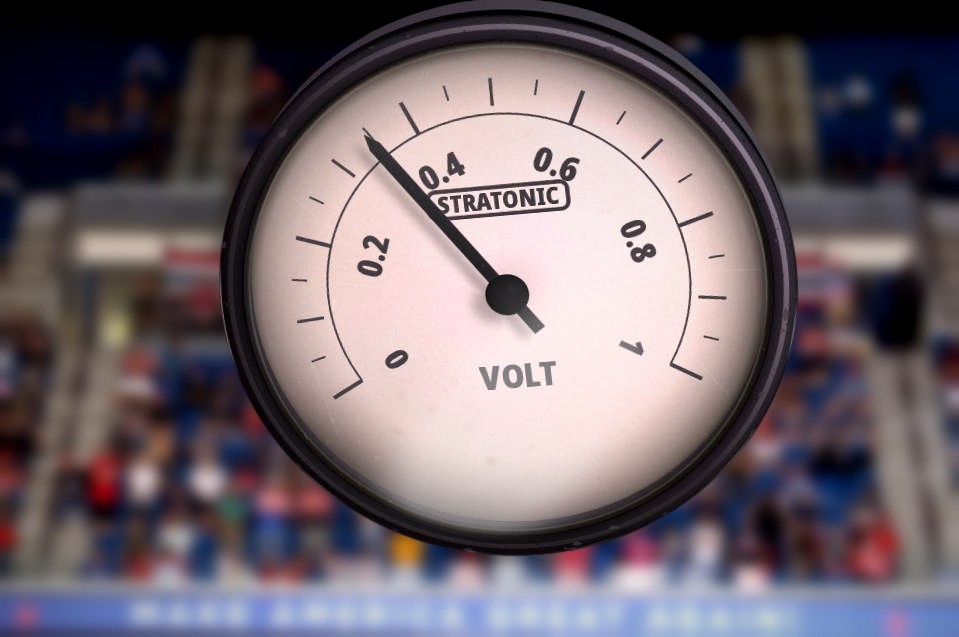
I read 0.35 V
